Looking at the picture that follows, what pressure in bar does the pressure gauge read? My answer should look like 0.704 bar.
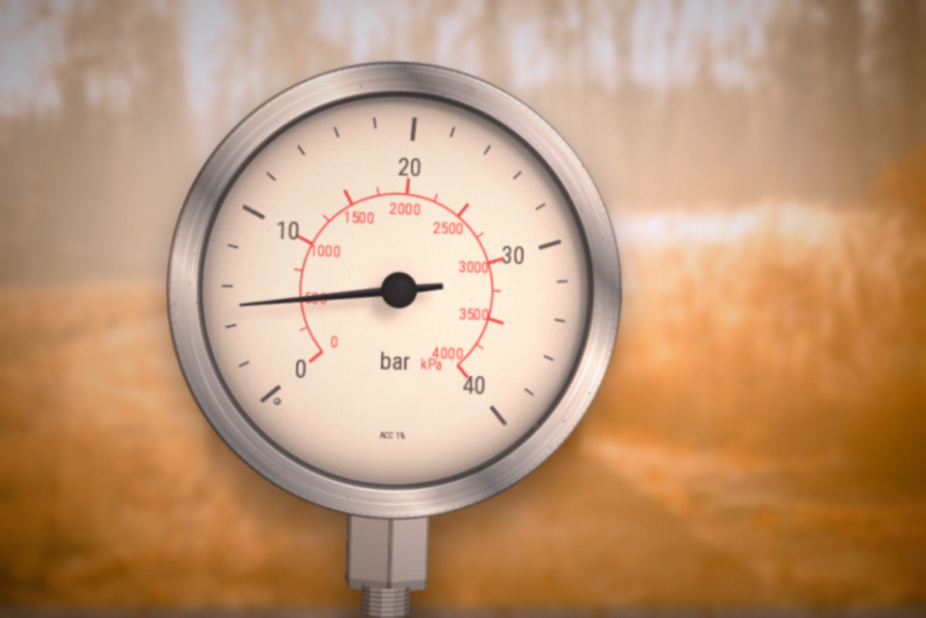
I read 5 bar
